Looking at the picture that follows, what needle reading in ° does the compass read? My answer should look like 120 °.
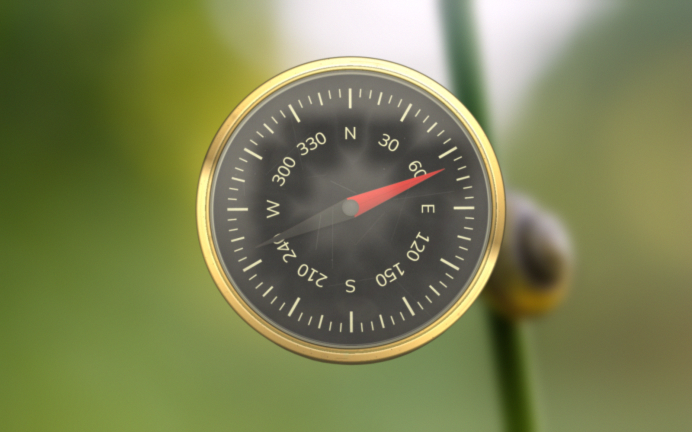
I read 67.5 °
